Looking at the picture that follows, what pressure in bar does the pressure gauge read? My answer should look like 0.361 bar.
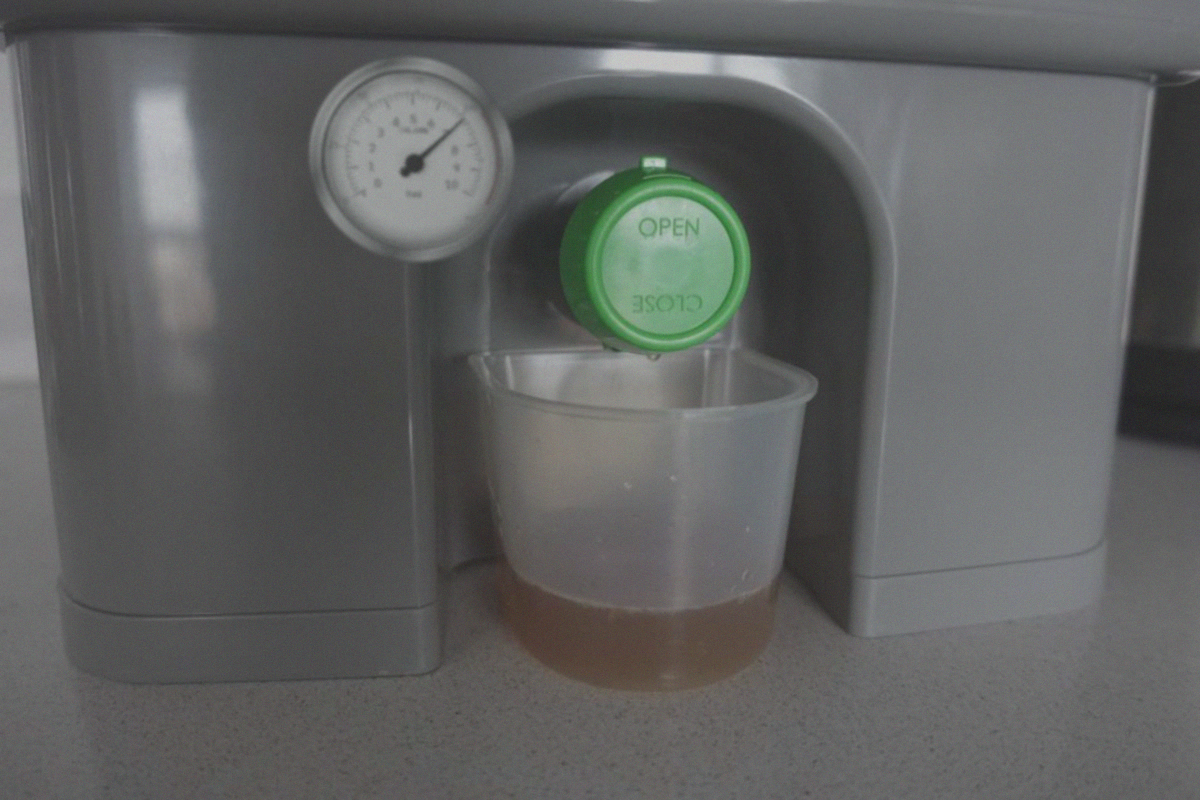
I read 7 bar
